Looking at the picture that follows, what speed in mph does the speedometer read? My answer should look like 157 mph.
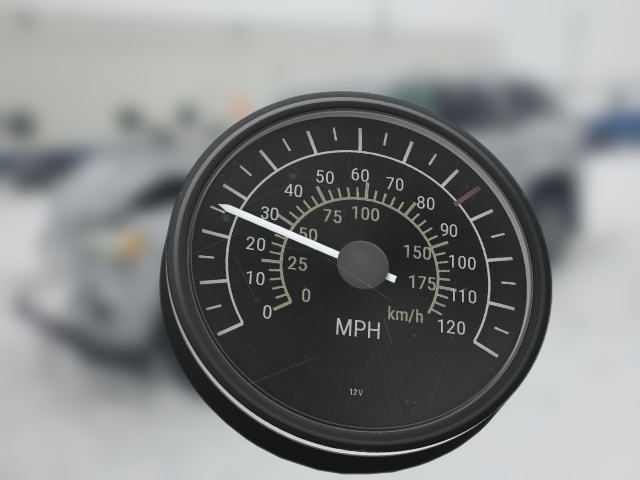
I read 25 mph
